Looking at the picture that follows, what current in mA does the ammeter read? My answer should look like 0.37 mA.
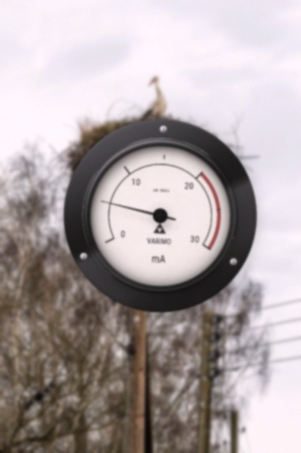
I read 5 mA
